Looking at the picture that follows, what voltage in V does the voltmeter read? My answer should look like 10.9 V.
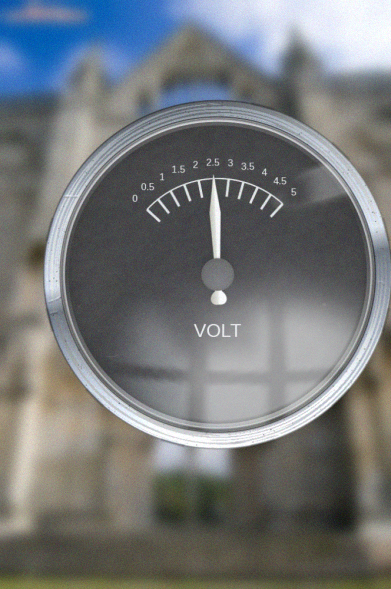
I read 2.5 V
